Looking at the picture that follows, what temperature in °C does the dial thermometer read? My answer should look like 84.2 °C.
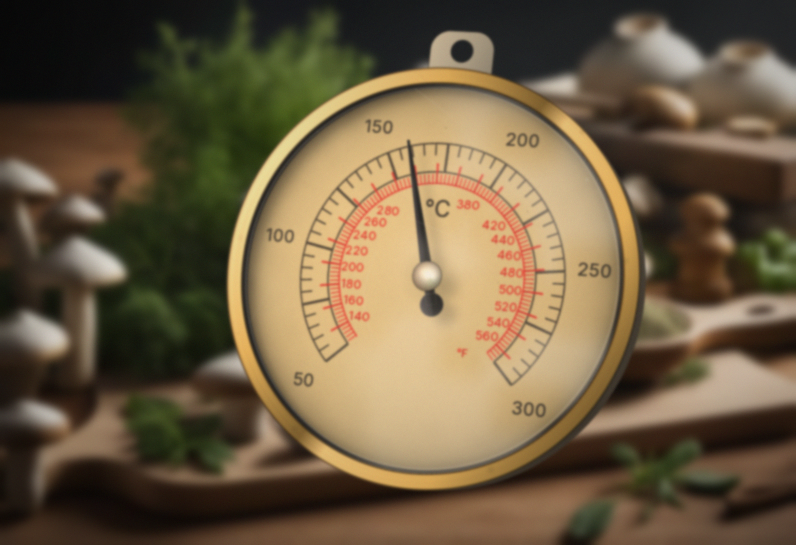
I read 160 °C
